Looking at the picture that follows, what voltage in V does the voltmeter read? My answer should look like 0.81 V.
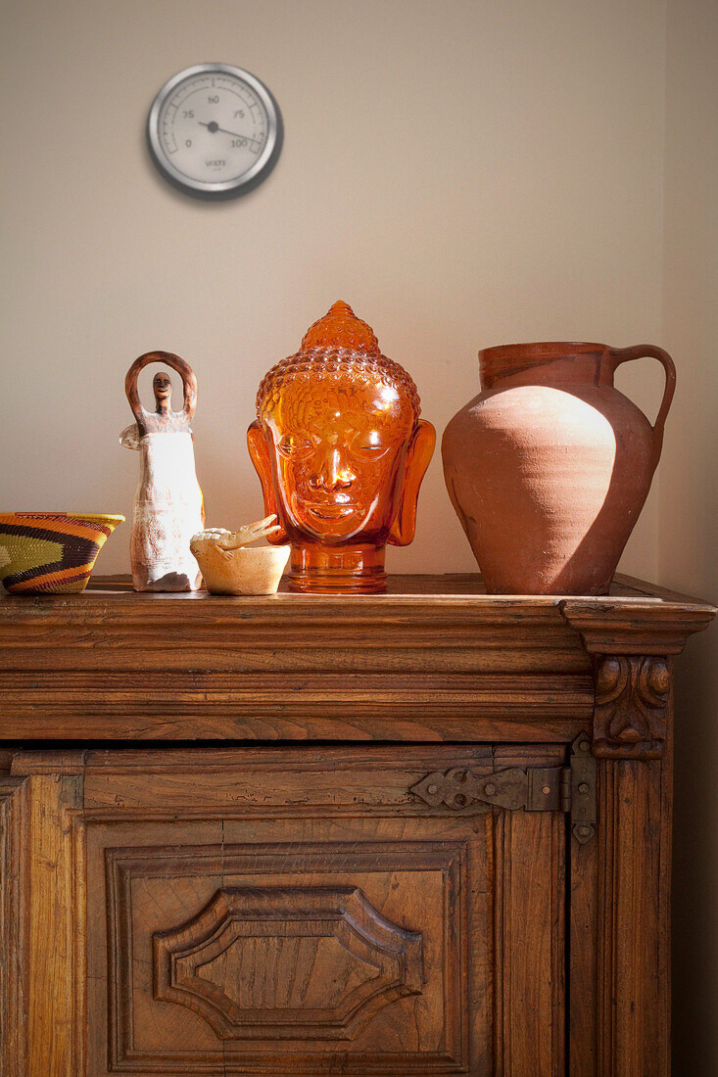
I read 95 V
